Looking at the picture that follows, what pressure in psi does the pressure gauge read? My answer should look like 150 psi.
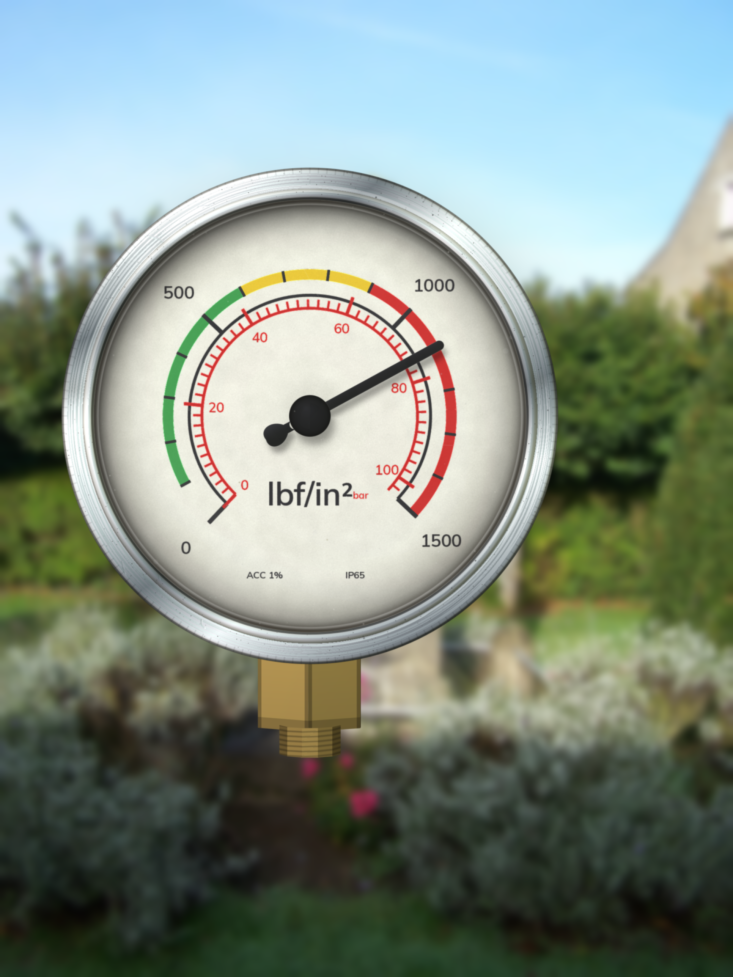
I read 1100 psi
